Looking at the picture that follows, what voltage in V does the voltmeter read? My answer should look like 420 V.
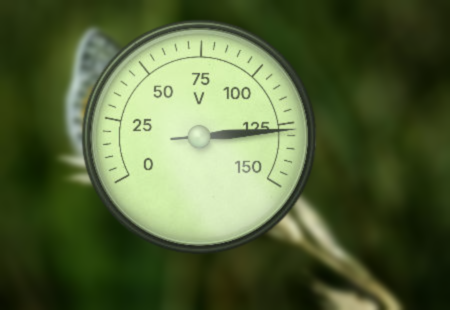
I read 127.5 V
